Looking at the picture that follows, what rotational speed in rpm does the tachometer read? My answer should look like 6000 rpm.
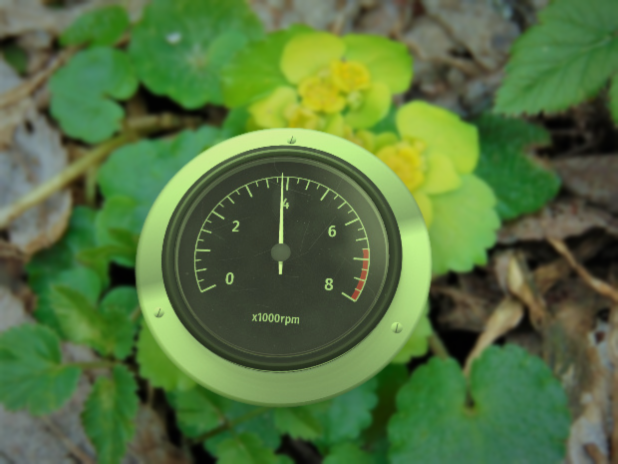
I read 3875 rpm
